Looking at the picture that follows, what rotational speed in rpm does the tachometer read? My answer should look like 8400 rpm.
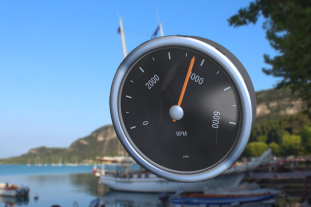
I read 3750 rpm
